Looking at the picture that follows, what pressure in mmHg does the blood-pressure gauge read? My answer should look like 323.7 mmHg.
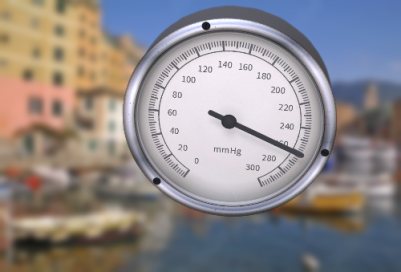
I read 260 mmHg
